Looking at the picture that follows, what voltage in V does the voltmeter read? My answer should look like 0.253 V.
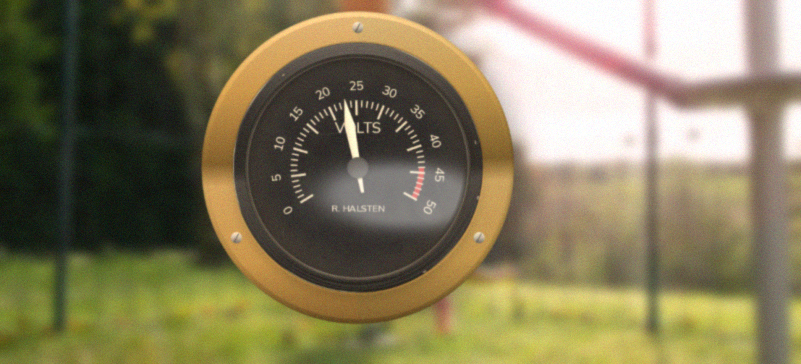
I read 23 V
